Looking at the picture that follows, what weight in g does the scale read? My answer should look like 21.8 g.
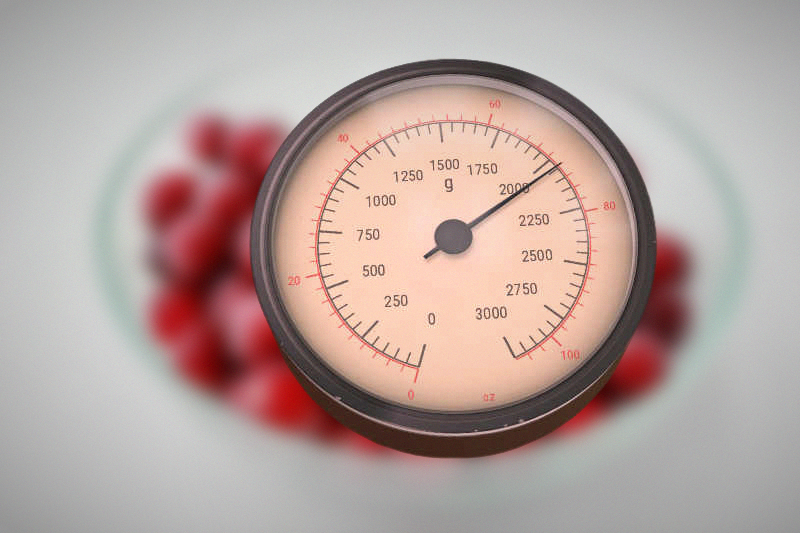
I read 2050 g
